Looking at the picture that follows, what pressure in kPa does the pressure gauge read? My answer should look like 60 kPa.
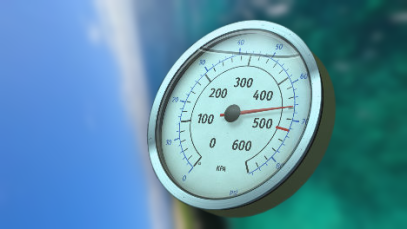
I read 460 kPa
